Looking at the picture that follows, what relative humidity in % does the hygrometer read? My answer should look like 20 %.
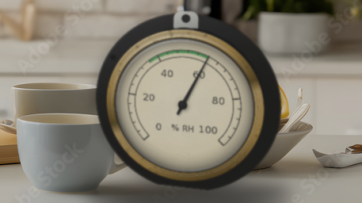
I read 60 %
